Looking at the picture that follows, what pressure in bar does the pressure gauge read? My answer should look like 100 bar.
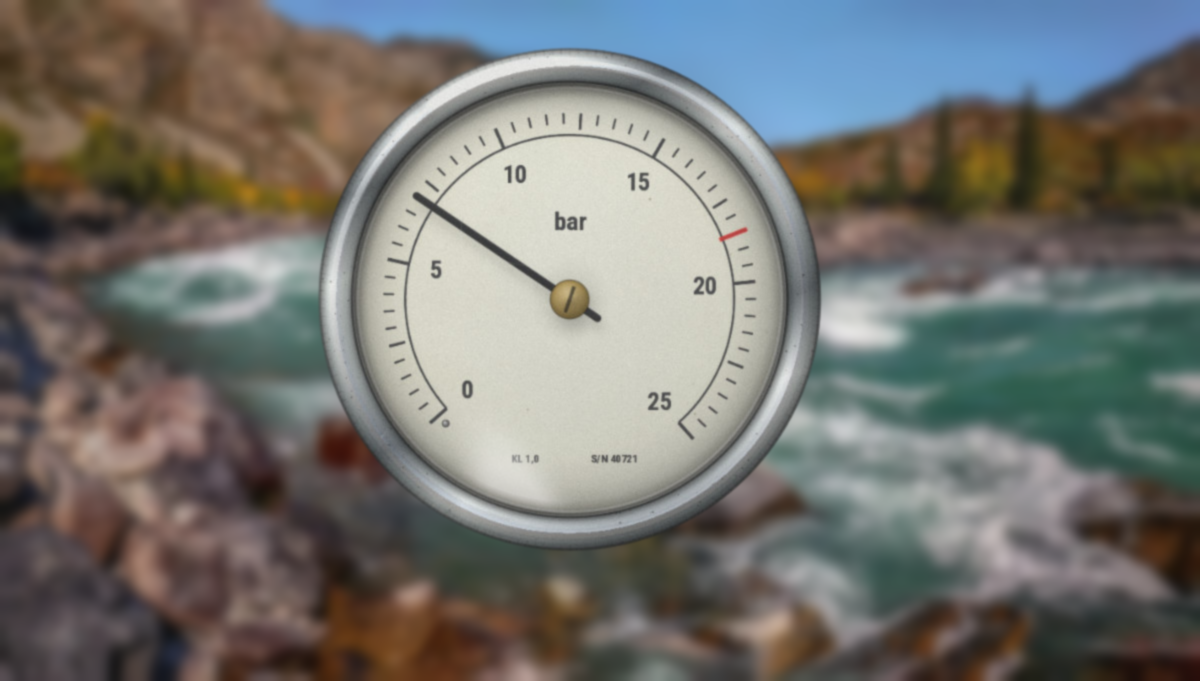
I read 7 bar
